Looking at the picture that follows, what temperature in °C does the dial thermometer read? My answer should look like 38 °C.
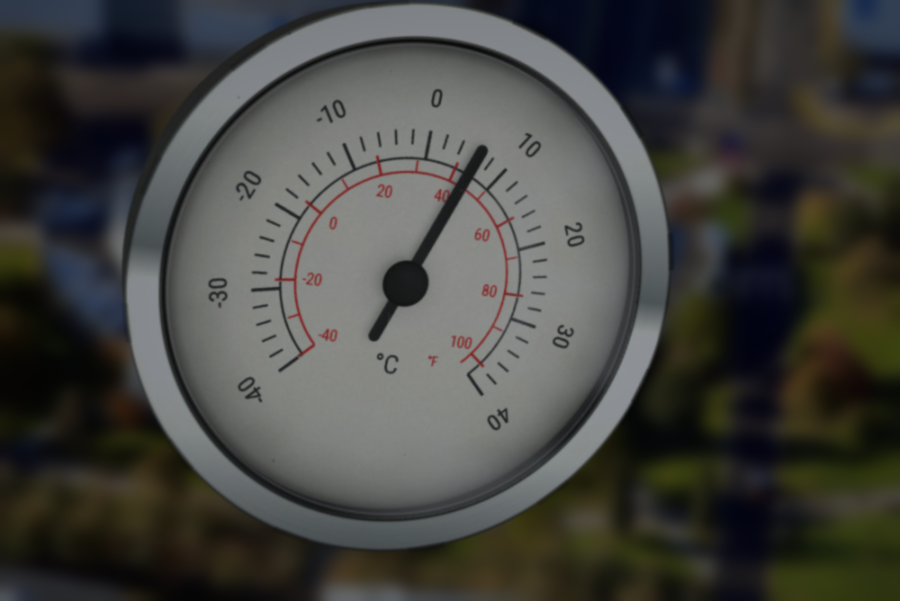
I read 6 °C
